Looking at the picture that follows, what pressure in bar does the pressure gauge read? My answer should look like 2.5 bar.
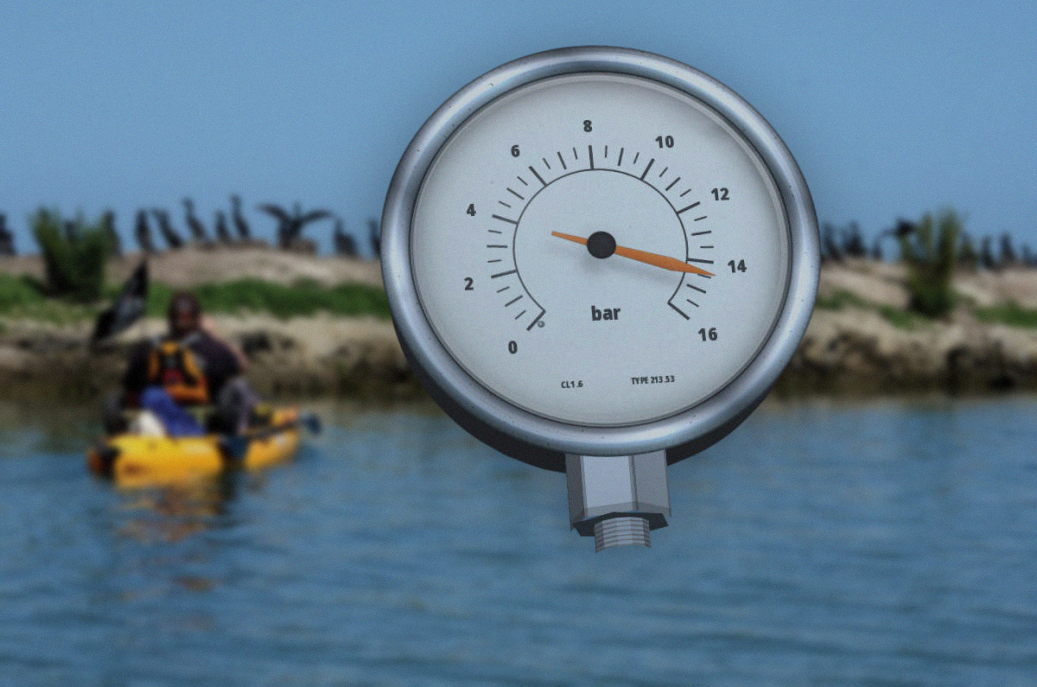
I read 14.5 bar
